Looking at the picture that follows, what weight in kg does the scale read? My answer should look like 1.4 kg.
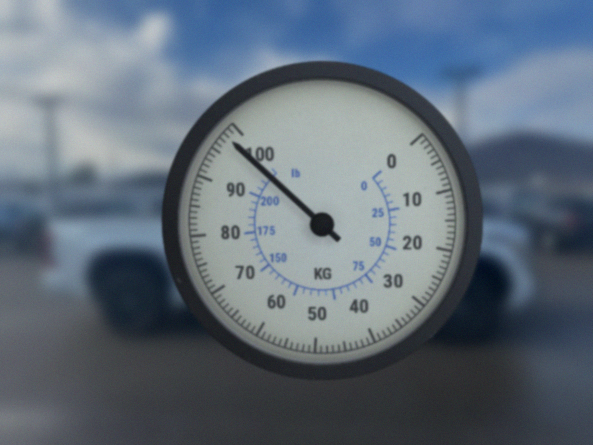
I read 98 kg
